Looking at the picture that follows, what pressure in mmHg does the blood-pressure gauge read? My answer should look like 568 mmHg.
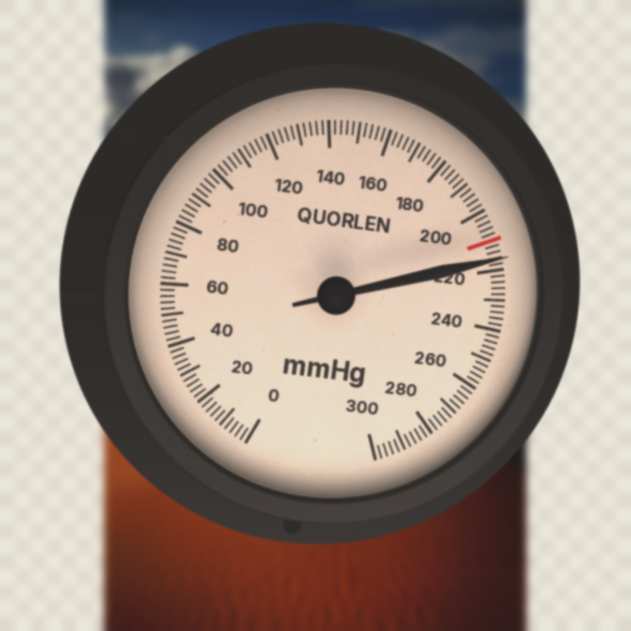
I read 216 mmHg
